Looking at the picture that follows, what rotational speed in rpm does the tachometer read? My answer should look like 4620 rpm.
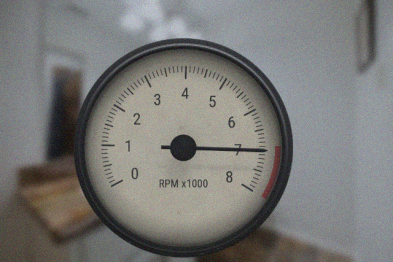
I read 7000 rpm
